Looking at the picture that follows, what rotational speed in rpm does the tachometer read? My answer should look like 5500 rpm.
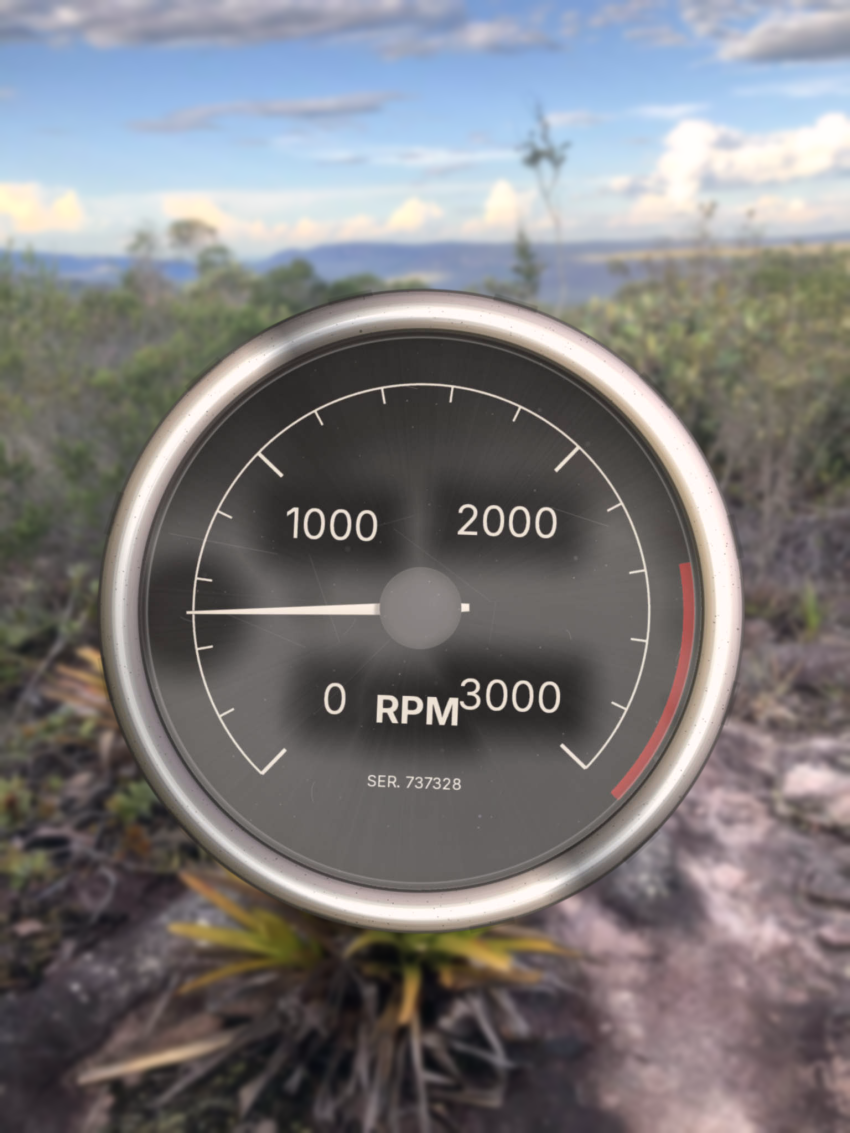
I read 500 rpm
